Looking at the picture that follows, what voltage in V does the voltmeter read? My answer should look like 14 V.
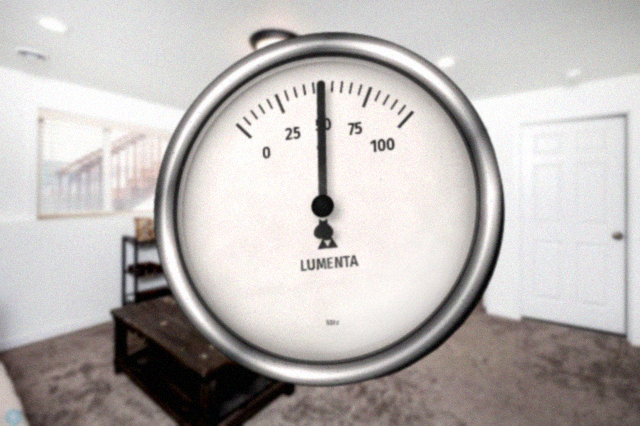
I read 50 V
